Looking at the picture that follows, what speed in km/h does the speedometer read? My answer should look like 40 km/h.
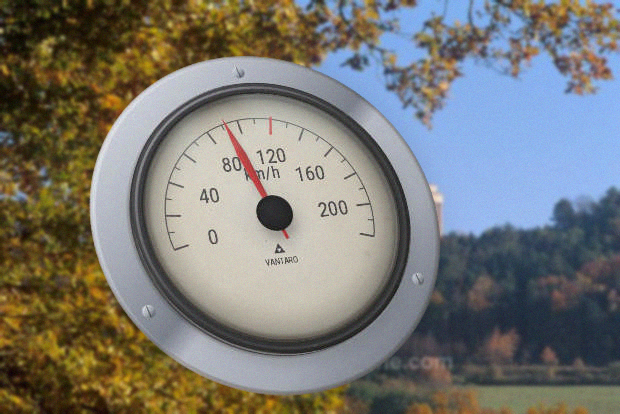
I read 90 km/h
